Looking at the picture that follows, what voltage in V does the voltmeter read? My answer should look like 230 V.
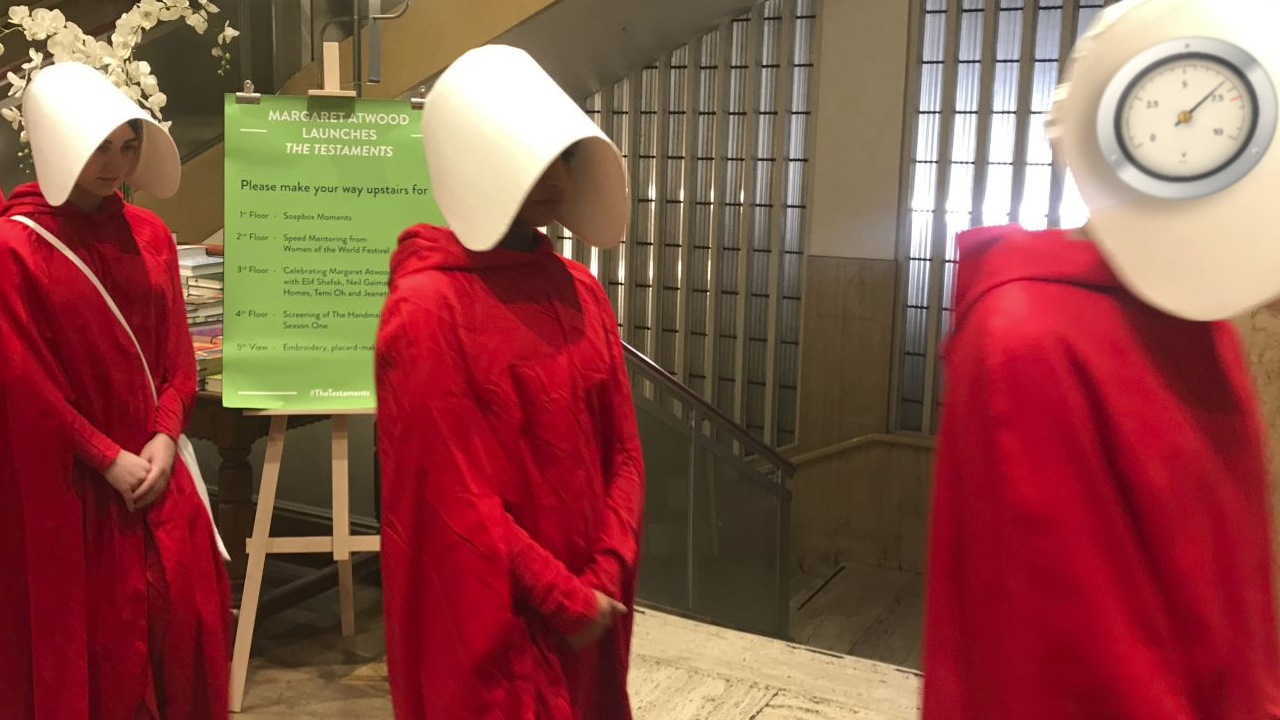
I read 7 V
